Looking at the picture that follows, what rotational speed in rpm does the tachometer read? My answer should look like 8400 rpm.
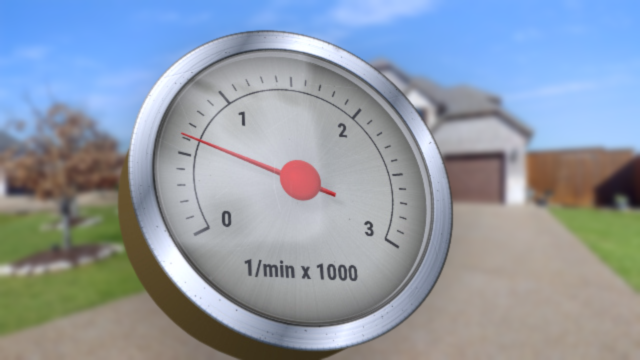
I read 600 rpm
